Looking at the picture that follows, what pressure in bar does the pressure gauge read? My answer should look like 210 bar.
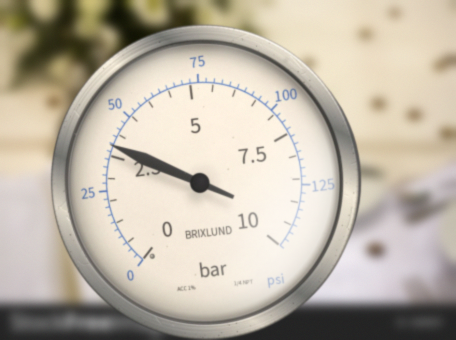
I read 2.75 bar
